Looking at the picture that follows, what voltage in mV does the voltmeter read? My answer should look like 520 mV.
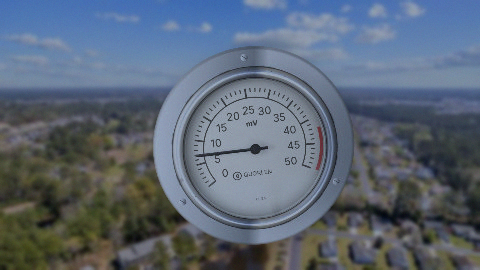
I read 7 mV
